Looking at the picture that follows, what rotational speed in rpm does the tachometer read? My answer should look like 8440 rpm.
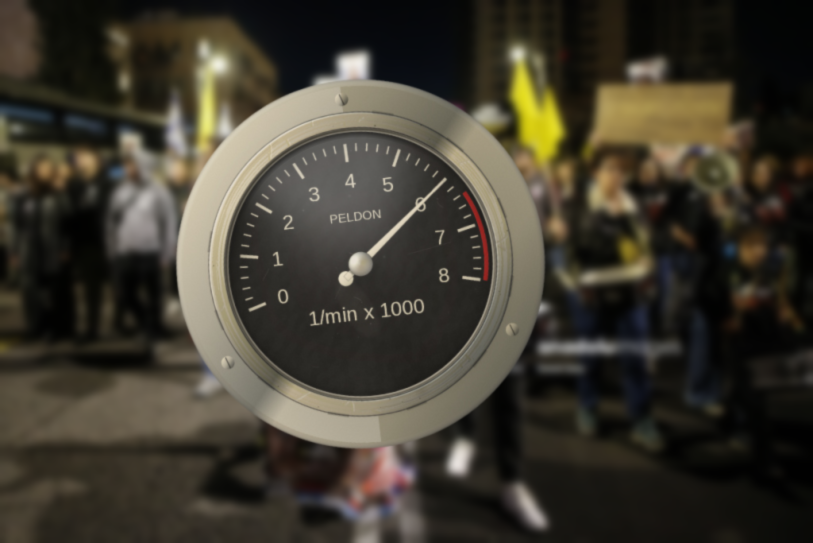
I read 6000 rpm
